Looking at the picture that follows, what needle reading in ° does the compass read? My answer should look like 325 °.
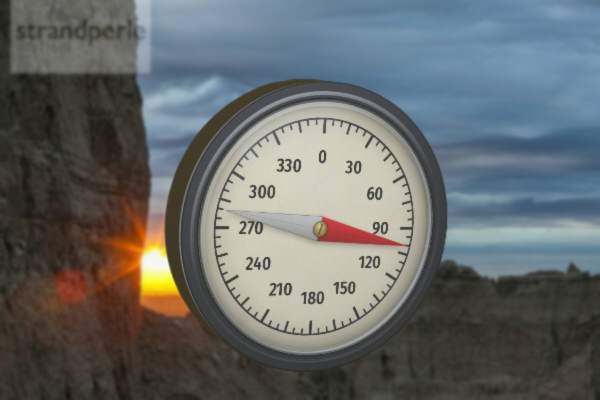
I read 100 °
